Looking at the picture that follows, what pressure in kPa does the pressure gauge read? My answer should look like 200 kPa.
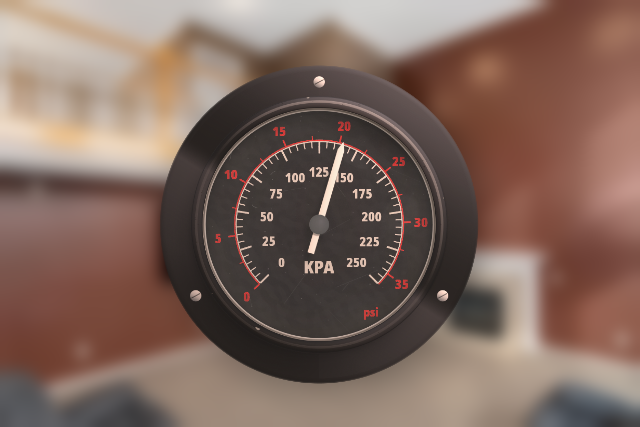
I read 140 kPa
